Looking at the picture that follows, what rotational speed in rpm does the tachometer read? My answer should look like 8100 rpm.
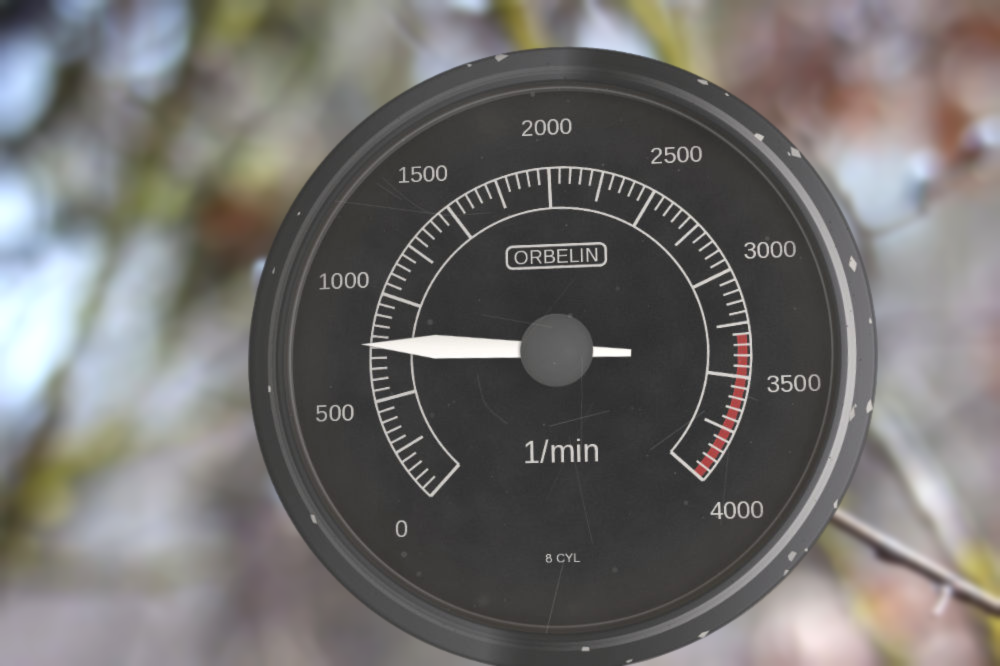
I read 750 rpm
